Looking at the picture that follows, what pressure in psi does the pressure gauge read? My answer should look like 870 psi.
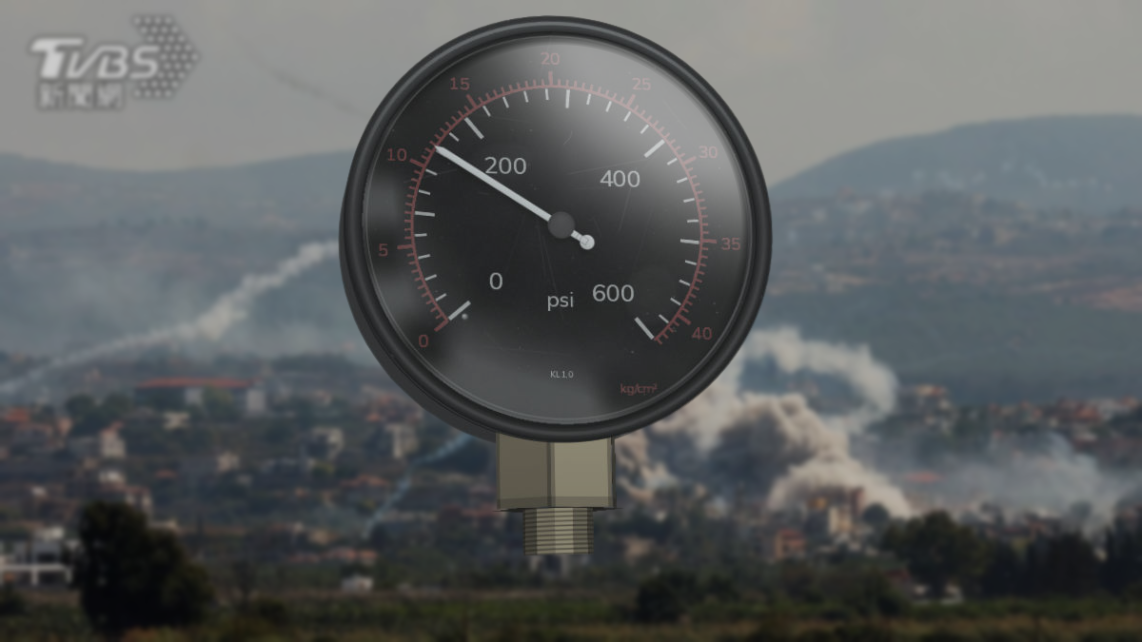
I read 160 psi
